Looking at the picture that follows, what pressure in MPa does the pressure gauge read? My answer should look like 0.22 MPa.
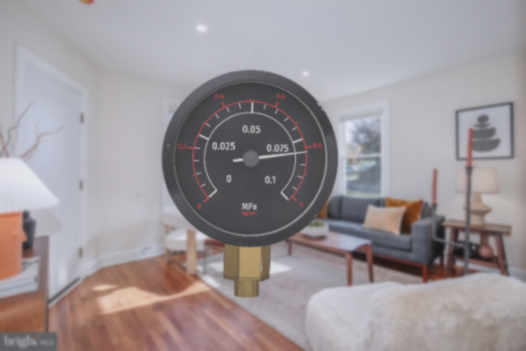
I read 0.08 MPa
